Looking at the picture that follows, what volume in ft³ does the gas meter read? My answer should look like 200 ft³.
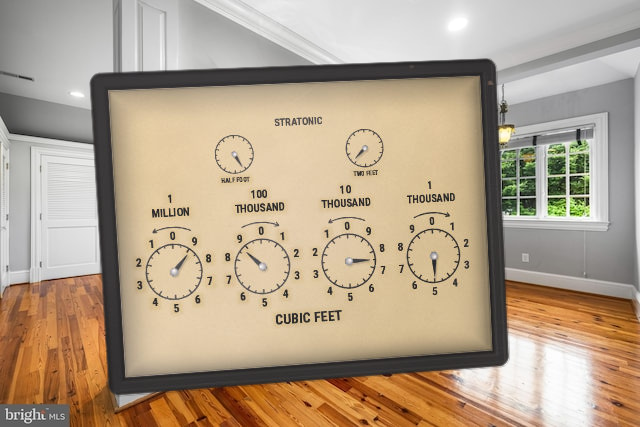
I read 887500 ft³
